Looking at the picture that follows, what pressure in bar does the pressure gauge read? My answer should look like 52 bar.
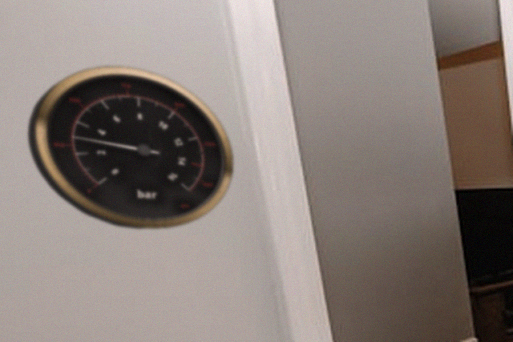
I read 3 bar
